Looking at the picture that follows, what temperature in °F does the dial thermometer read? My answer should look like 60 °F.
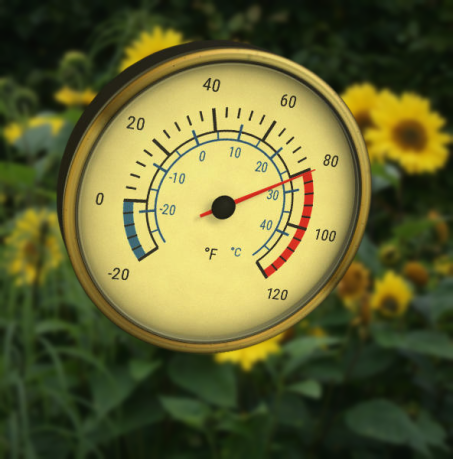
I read 80 °F
